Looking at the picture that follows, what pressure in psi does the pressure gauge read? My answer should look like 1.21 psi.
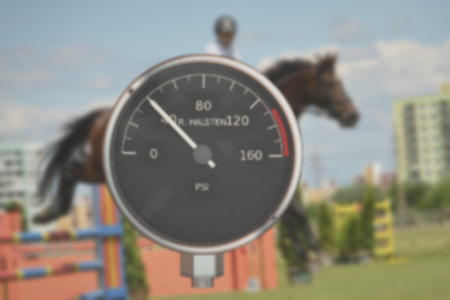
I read 40 psi
